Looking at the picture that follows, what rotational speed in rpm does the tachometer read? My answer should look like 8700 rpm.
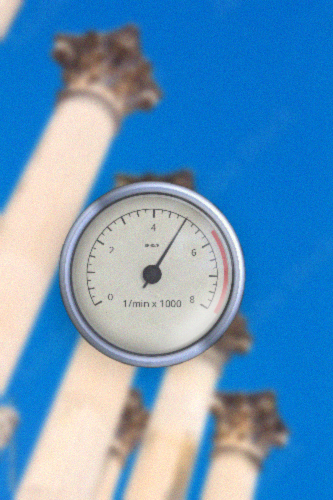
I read 5000 rpm
